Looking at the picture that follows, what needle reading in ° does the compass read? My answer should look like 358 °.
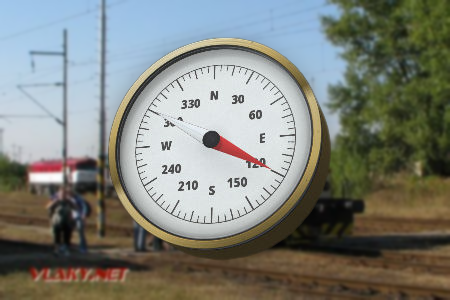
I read 120 °
